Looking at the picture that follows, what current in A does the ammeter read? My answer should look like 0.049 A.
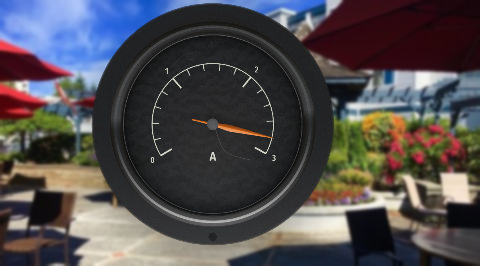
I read 2.8 A
